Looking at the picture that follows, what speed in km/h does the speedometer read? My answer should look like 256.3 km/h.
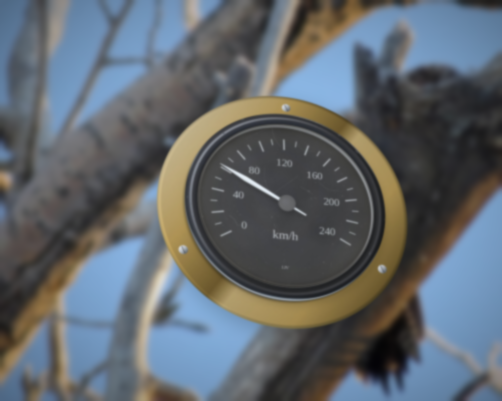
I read 60 km/h
